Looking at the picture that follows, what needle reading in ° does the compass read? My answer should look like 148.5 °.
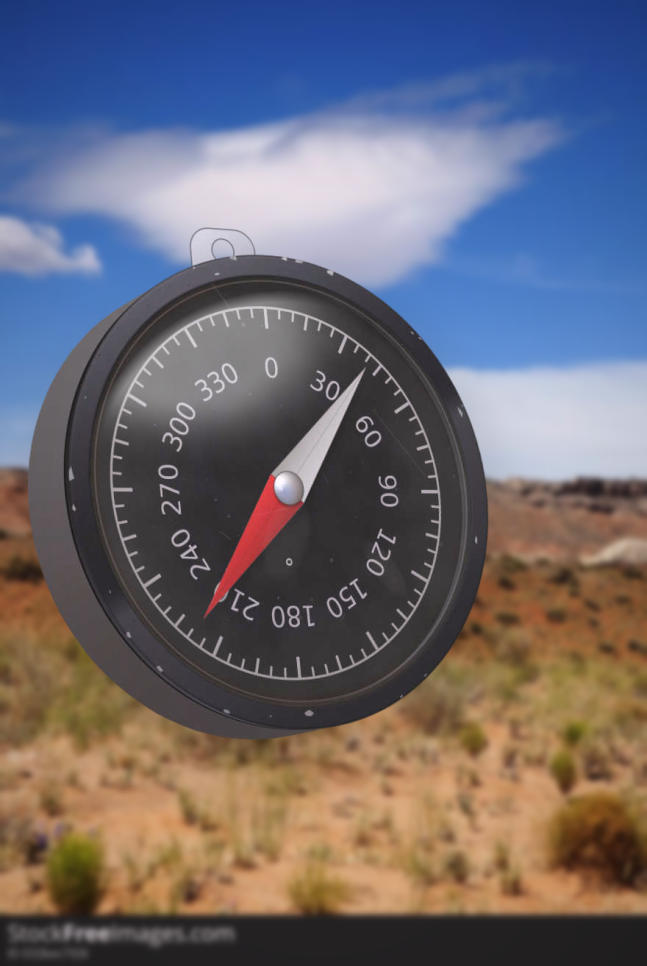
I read 220 °
